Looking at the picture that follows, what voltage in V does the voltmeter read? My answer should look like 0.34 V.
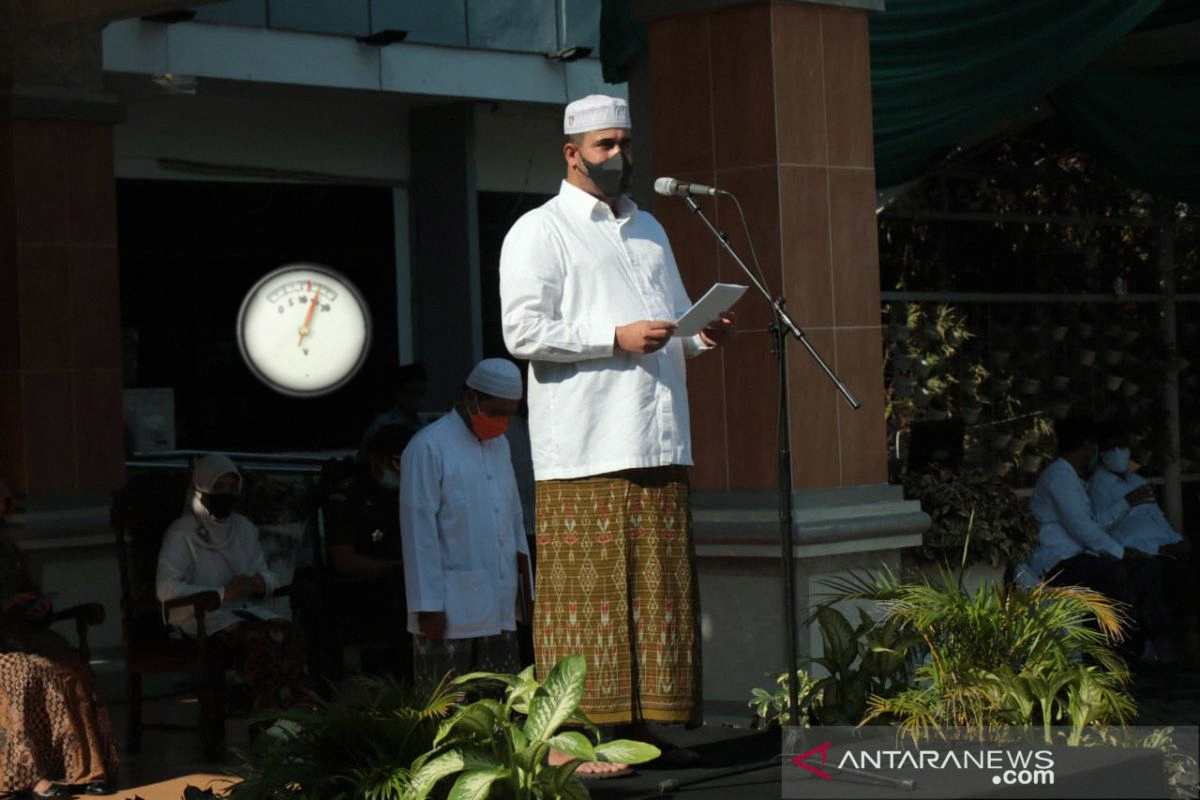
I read 15 V
